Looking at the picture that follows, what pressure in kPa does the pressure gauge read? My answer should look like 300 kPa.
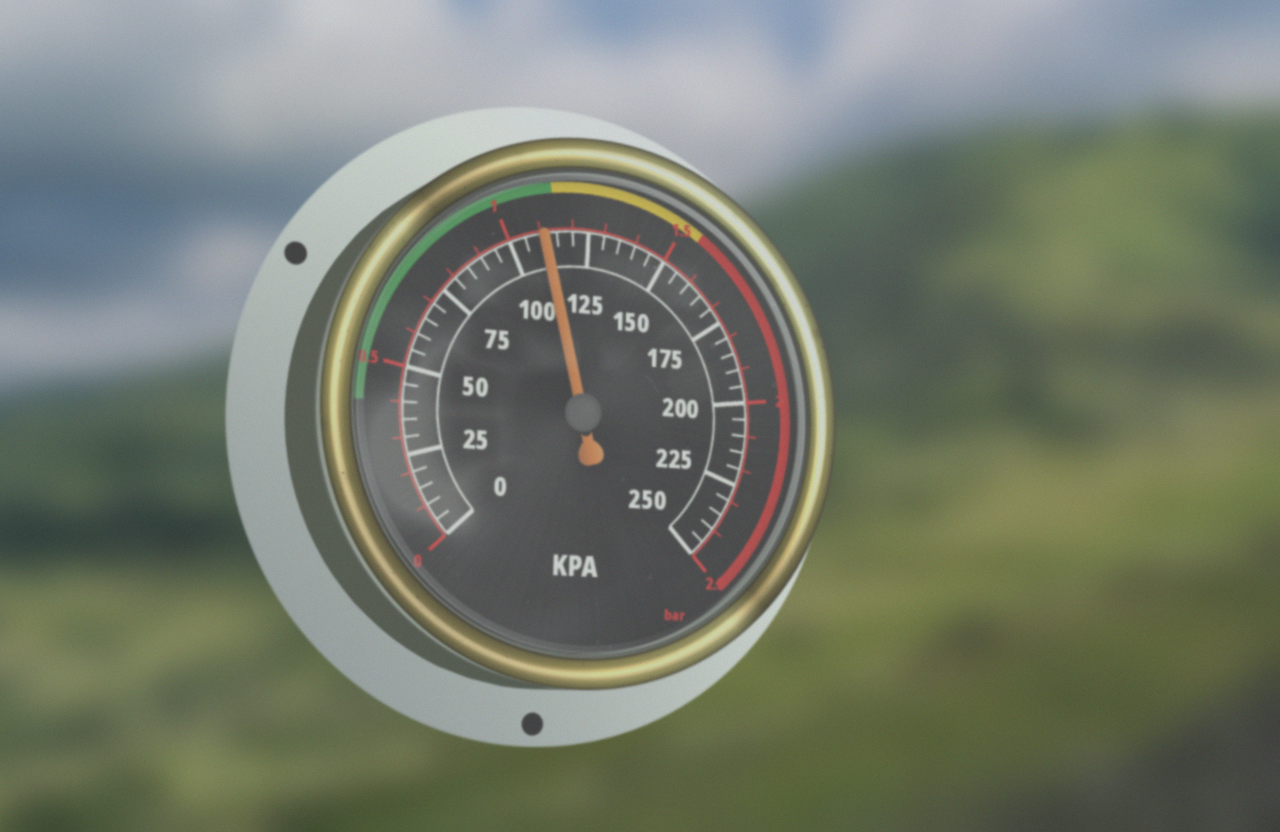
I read 110 kPa
